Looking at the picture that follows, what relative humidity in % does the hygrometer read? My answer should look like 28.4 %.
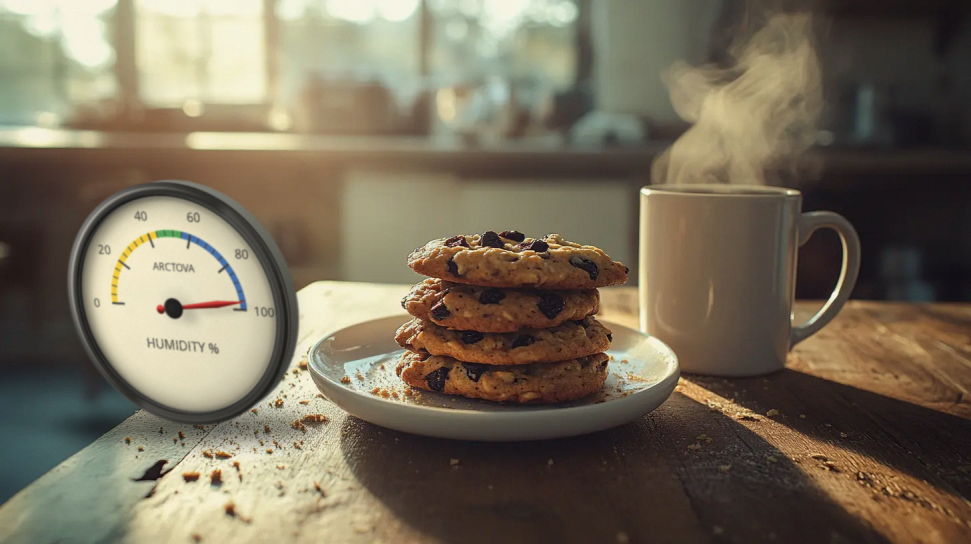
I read 96 %
